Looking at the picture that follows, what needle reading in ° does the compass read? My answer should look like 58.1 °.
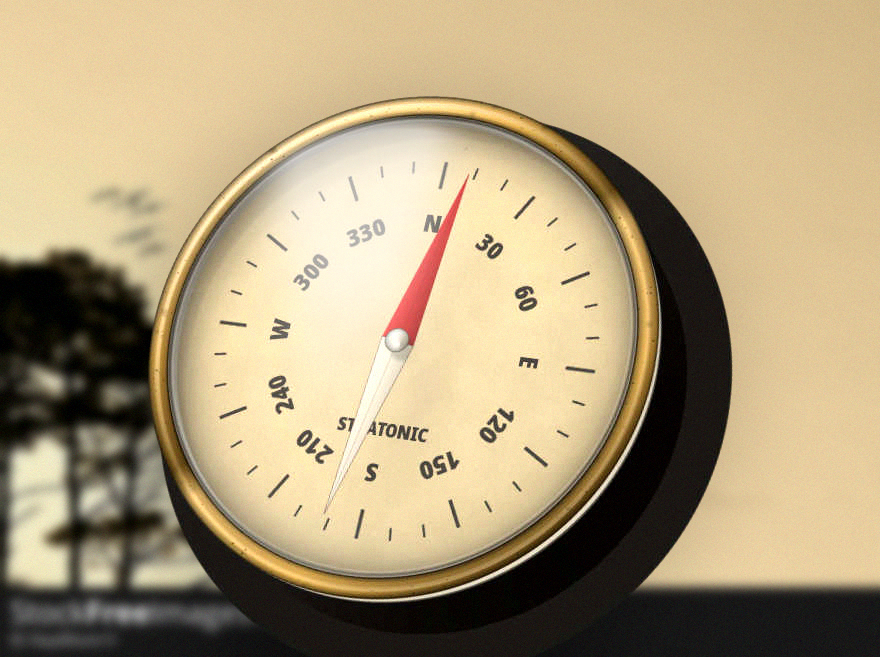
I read 10 °
